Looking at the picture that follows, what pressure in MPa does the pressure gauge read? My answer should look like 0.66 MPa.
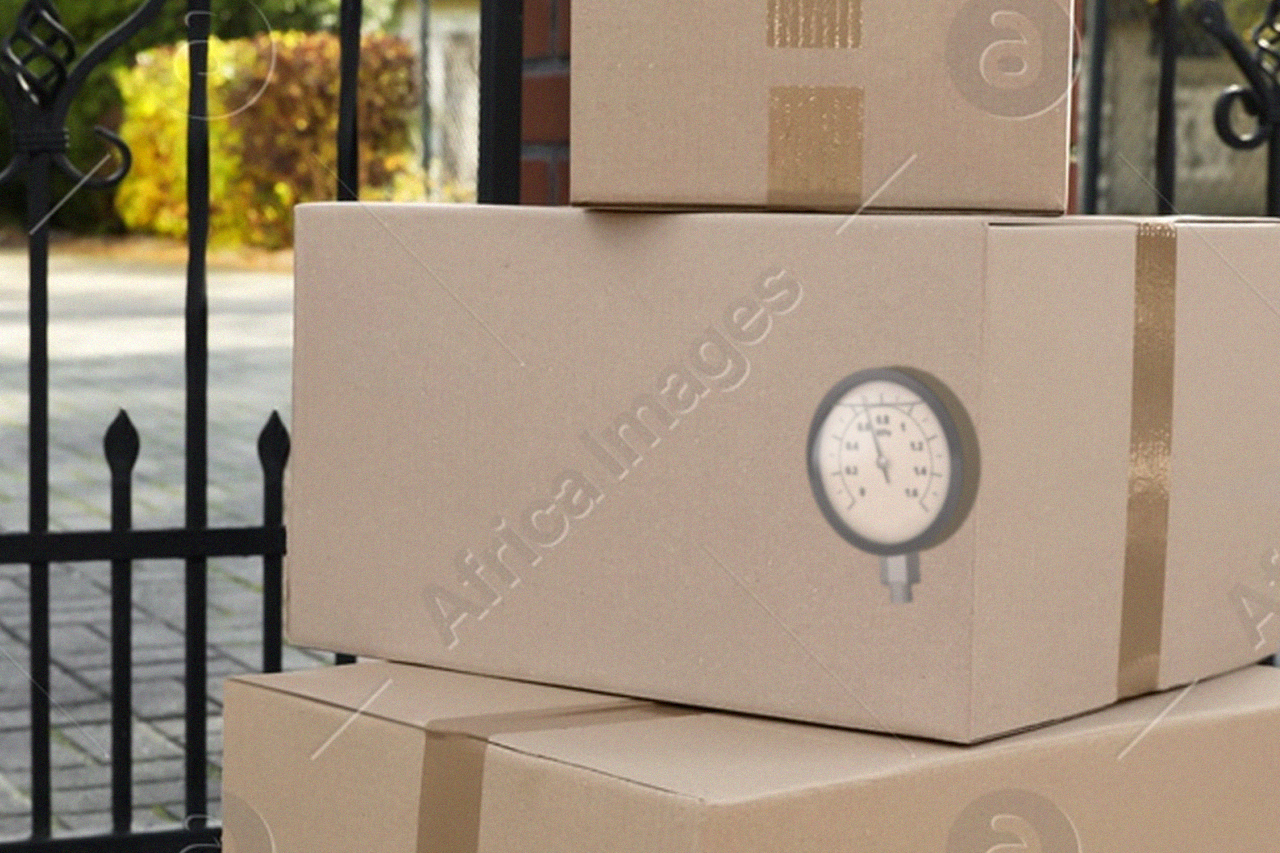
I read 0.7 MPa
